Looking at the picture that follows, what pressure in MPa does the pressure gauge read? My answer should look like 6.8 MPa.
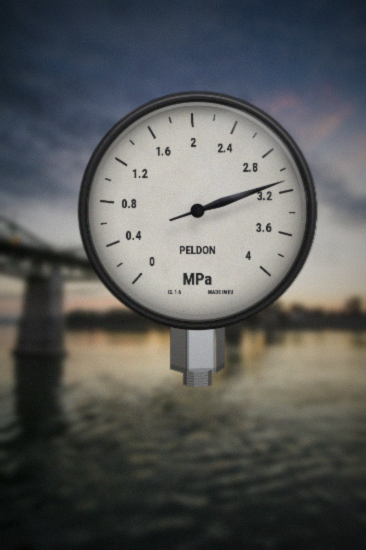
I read 3.1 MPa
